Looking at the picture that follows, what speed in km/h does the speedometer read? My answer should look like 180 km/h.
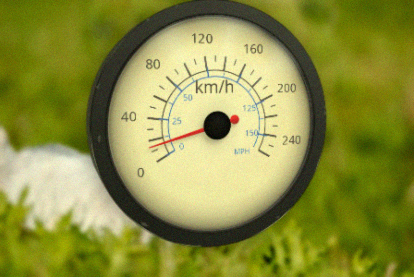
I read 15 km/h
